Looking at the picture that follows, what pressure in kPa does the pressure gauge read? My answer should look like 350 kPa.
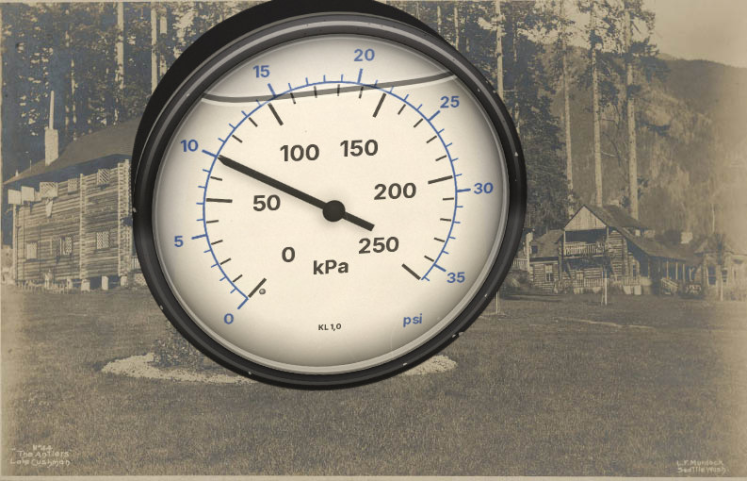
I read 70 kPa
